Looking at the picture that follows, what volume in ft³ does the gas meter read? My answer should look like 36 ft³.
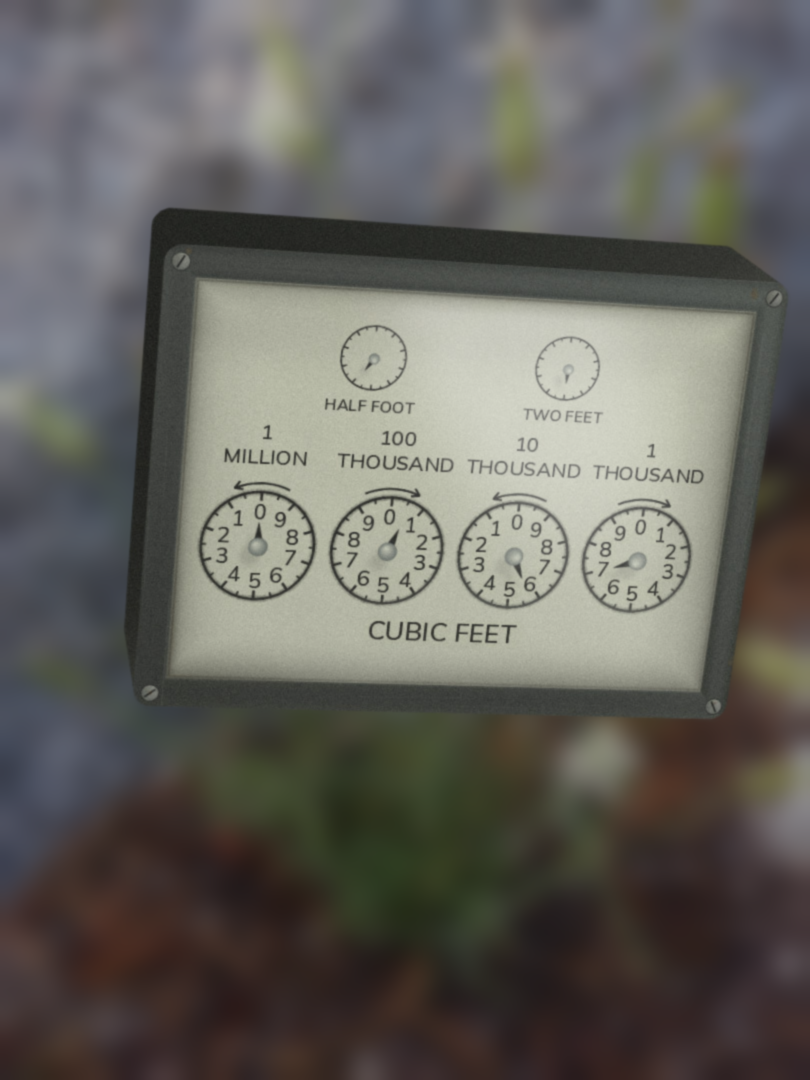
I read 5700 ft³
